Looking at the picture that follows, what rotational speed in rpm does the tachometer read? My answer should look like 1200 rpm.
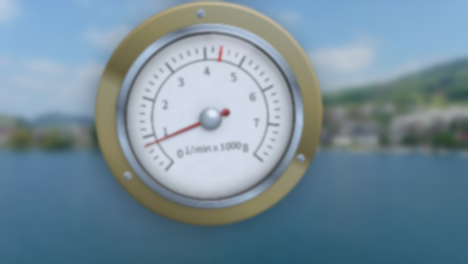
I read 800 rpm
